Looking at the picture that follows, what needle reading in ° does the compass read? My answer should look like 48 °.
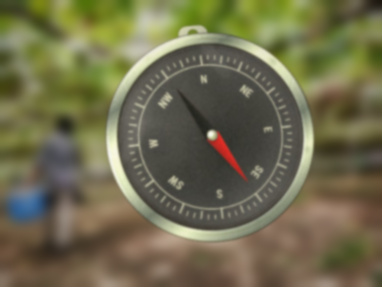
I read 150 °
